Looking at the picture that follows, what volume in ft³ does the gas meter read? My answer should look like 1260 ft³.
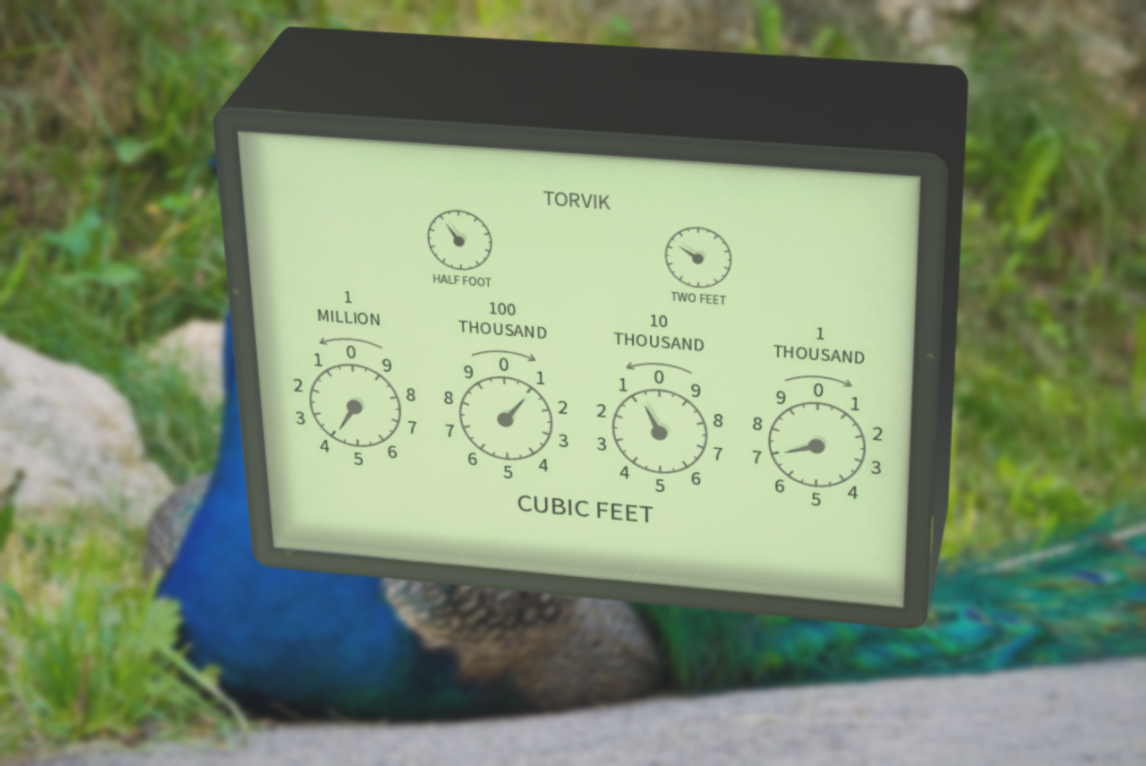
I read 410700 ft³
